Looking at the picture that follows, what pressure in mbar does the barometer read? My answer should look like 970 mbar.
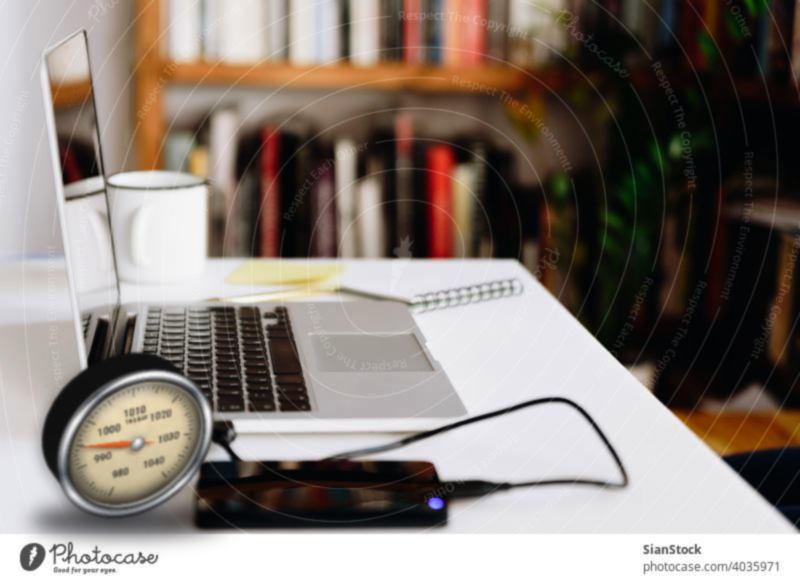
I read 995 mbar
